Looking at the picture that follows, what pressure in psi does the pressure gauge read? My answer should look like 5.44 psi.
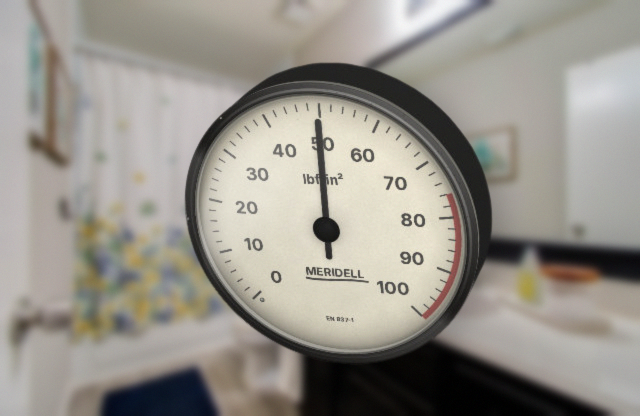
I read 50 psi
